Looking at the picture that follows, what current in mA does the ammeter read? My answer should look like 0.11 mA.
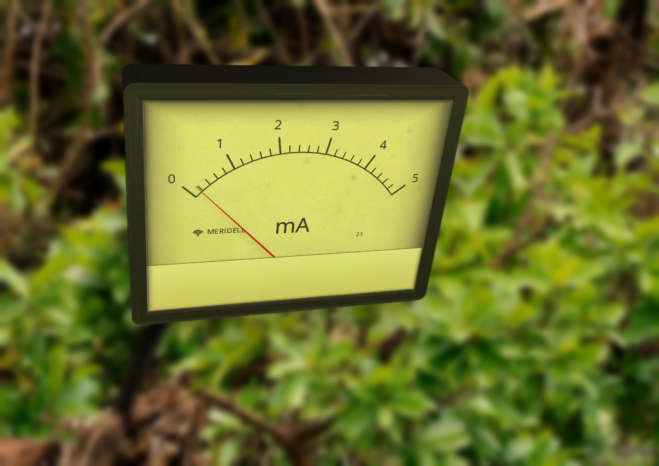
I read 0.2 mA
